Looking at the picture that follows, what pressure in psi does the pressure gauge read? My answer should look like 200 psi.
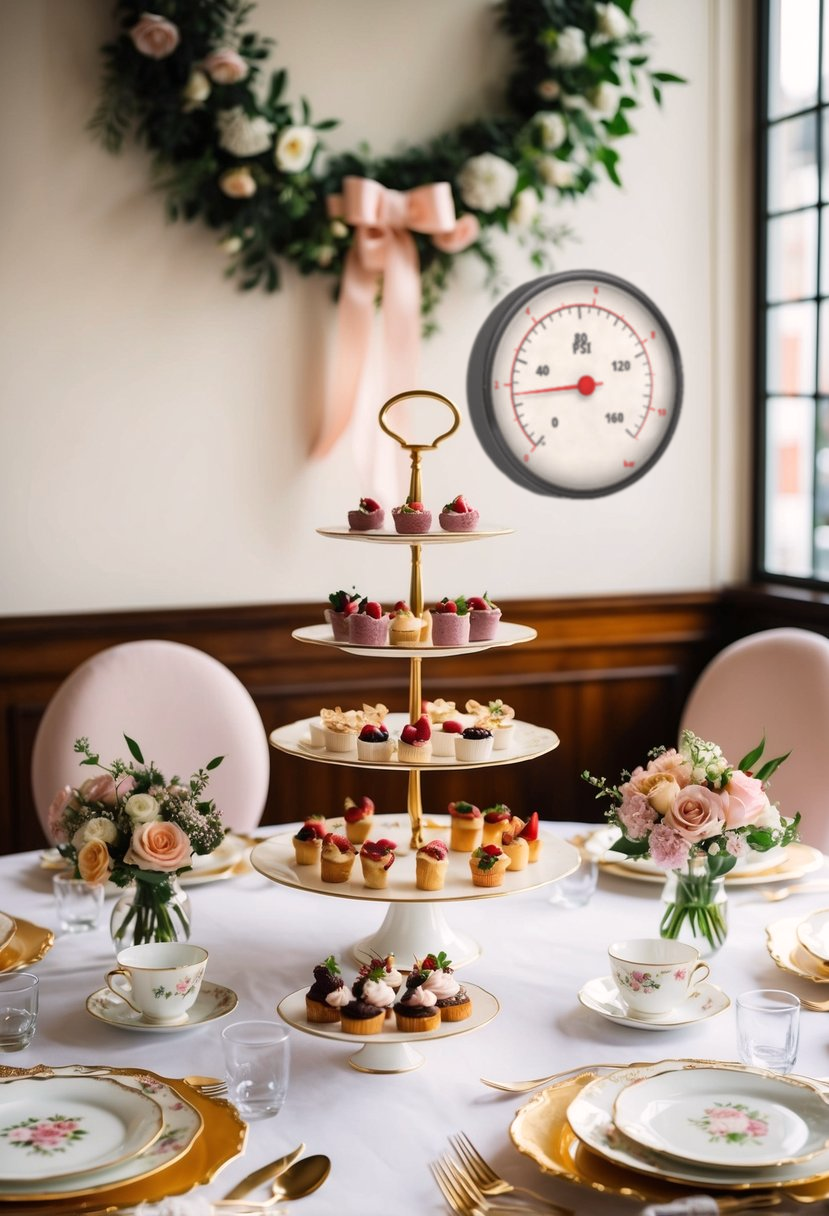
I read 25 psi
